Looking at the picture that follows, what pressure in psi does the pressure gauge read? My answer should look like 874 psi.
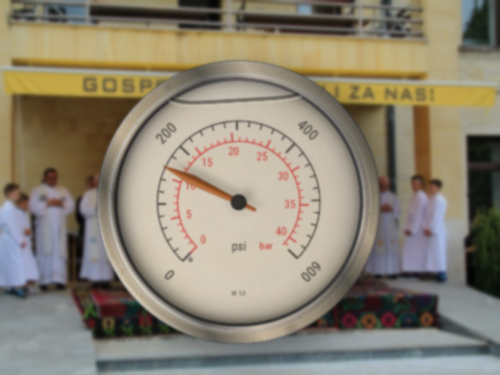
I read 160 psi
